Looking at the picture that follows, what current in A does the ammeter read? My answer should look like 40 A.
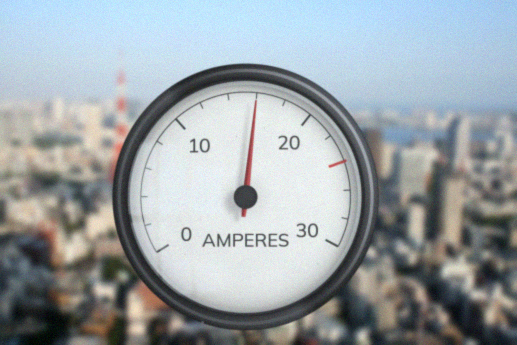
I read 16 A
